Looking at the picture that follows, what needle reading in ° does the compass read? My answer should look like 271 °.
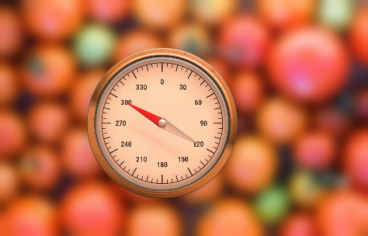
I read 300 °
